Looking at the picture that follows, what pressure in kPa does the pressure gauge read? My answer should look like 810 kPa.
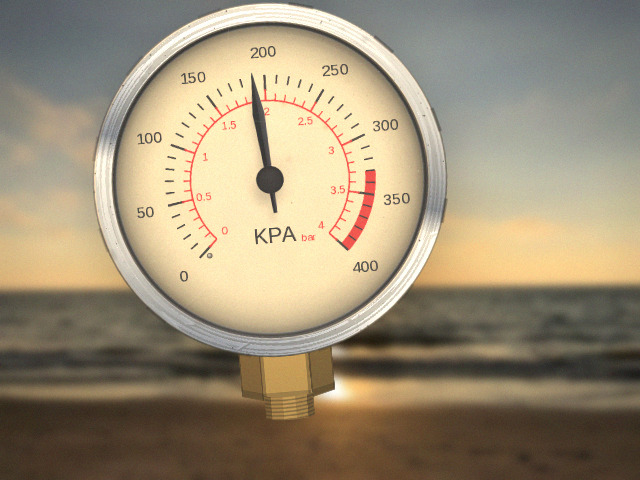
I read 190 kPa
